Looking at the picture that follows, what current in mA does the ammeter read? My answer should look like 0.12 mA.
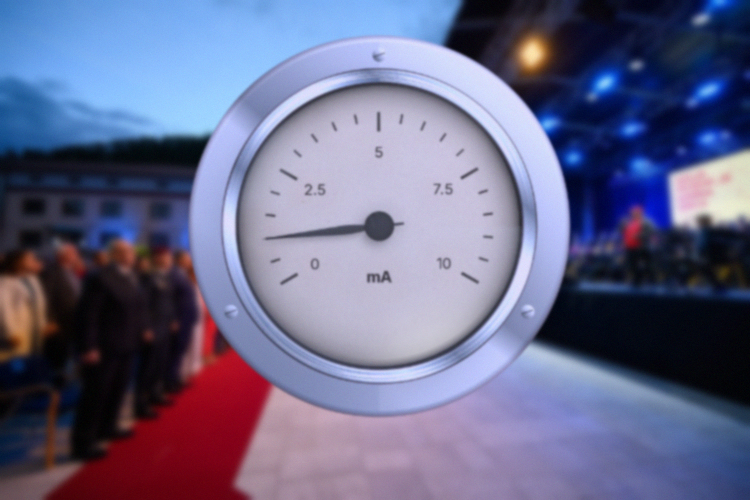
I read 1 mA
